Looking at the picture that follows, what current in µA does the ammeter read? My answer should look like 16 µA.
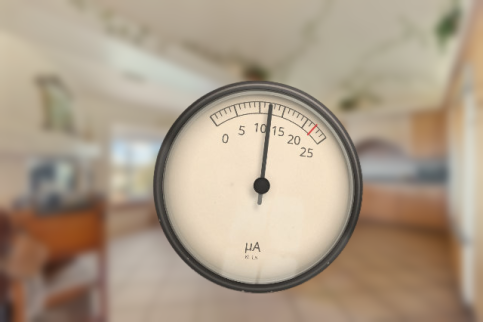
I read 12 µA
